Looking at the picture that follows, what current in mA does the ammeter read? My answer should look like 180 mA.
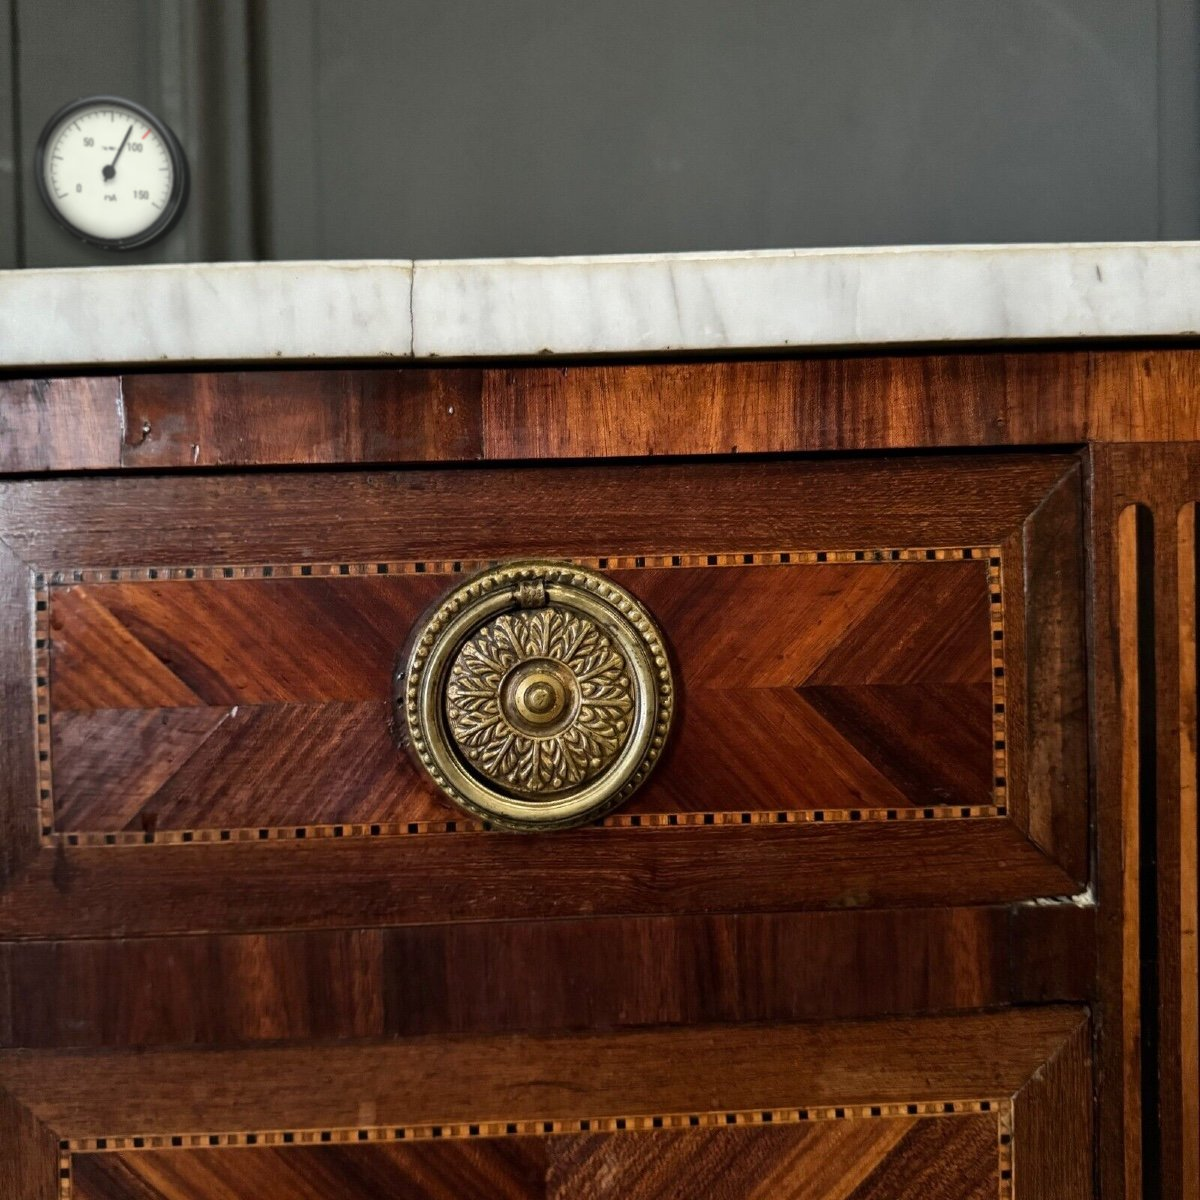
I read 90 mA
